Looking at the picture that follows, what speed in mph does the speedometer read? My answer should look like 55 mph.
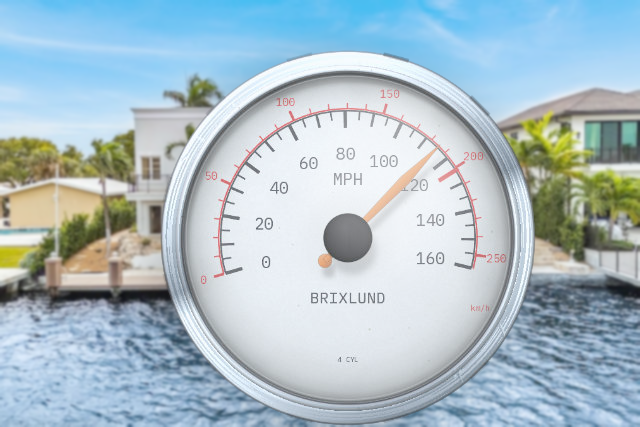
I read 115 mph
